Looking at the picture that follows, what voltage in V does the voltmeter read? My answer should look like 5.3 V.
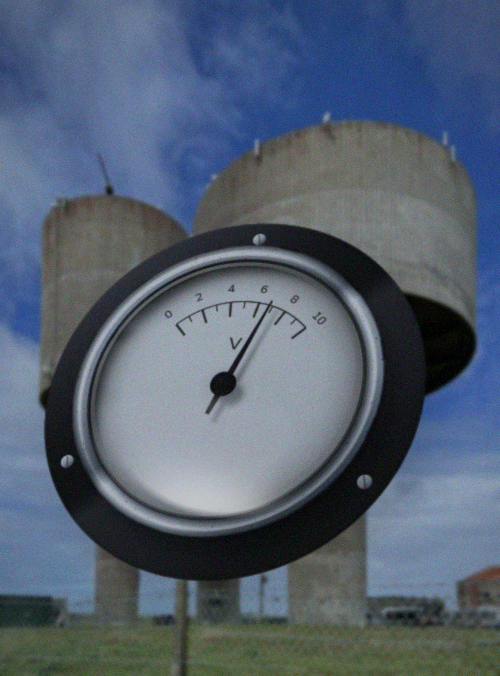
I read 7 V
